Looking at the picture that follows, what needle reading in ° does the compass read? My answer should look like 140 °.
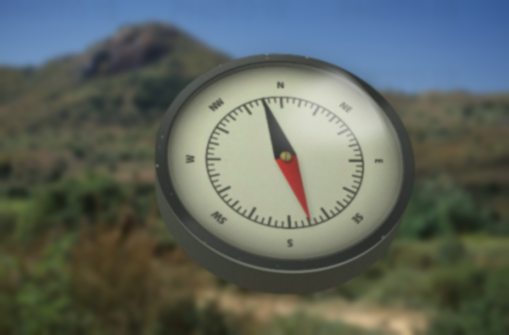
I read 165 °
